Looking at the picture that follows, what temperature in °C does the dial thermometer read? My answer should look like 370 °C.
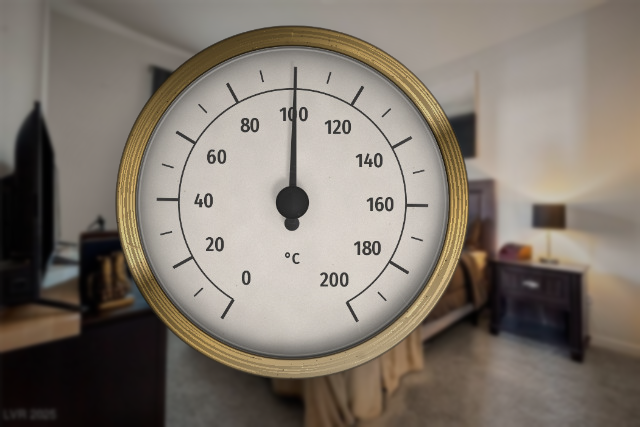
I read 100 °C
